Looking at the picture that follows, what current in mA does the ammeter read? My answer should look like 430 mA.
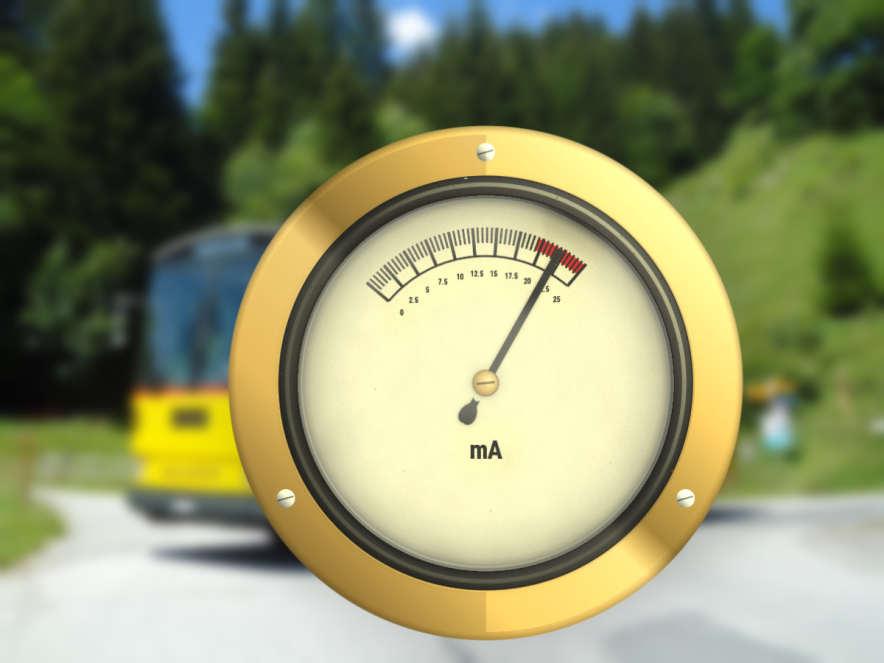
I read 22 mA
